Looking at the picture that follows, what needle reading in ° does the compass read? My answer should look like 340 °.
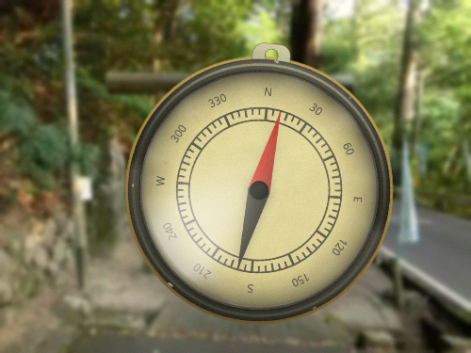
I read 10 °
